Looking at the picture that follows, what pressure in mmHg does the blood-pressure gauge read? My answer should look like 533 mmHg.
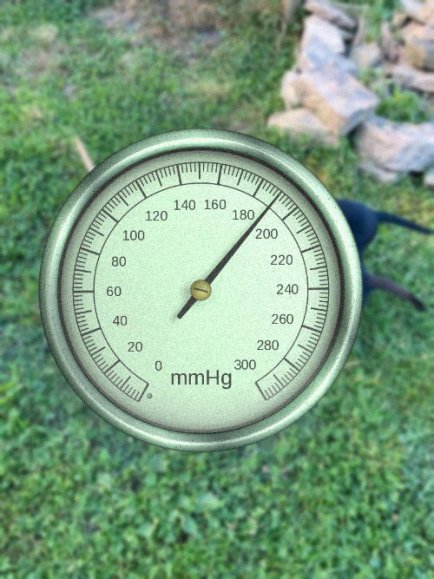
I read 190 mmHg
